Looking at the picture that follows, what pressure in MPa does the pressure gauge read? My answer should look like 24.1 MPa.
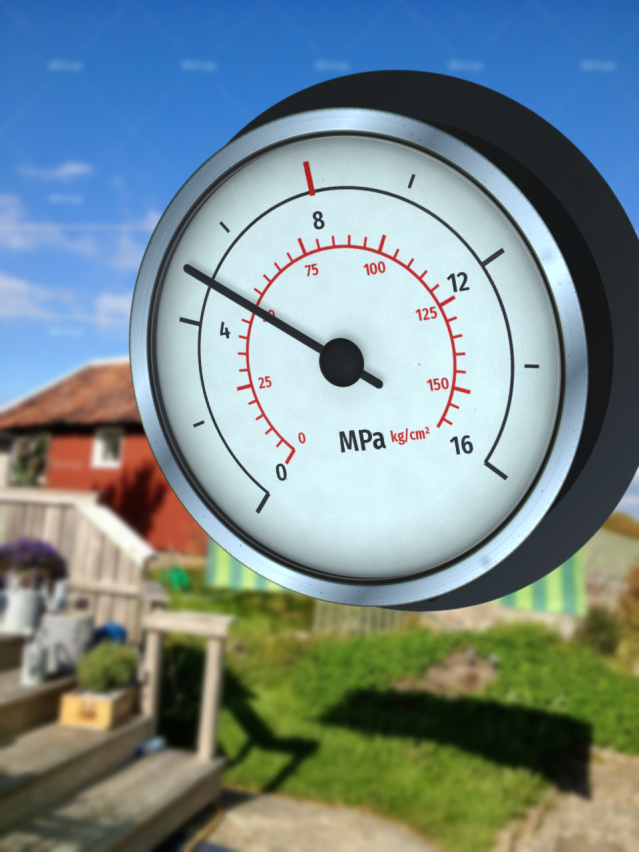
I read 5 MPa
